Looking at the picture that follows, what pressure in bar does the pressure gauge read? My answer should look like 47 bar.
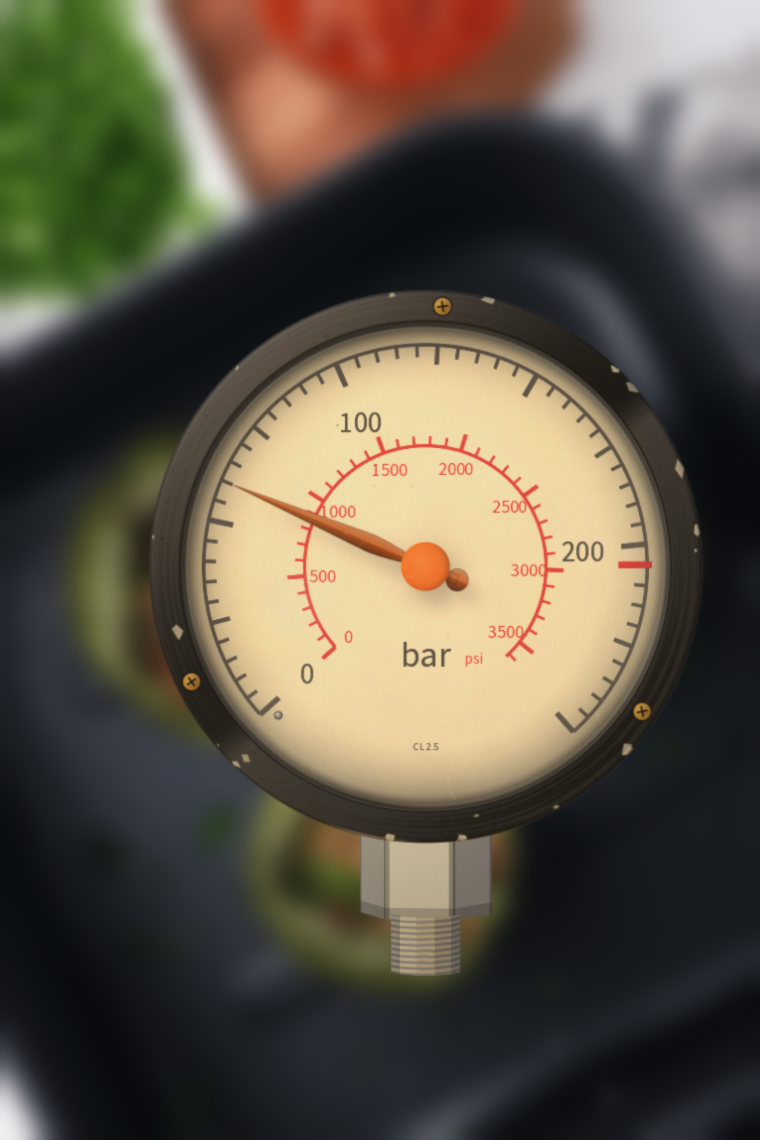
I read 60 bar
